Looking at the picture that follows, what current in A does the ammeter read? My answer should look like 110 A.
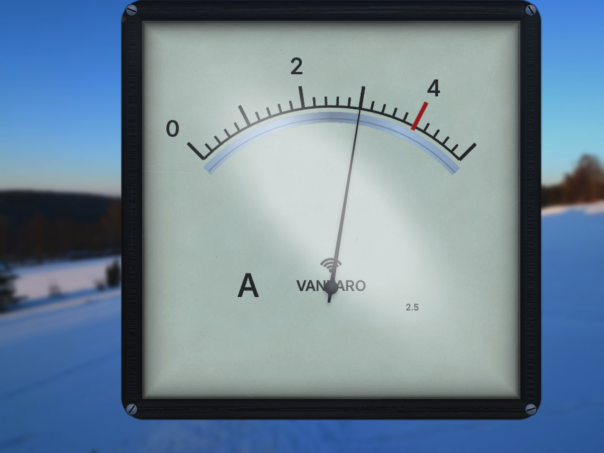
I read 3 A
